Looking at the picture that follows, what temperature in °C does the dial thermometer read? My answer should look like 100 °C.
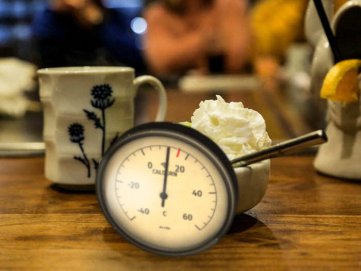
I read 12 °C
